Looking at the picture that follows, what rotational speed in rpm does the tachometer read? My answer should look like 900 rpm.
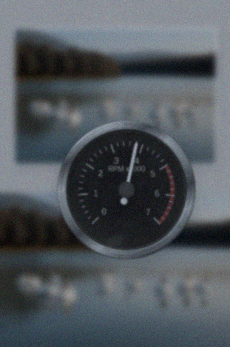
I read 3800 rpm
